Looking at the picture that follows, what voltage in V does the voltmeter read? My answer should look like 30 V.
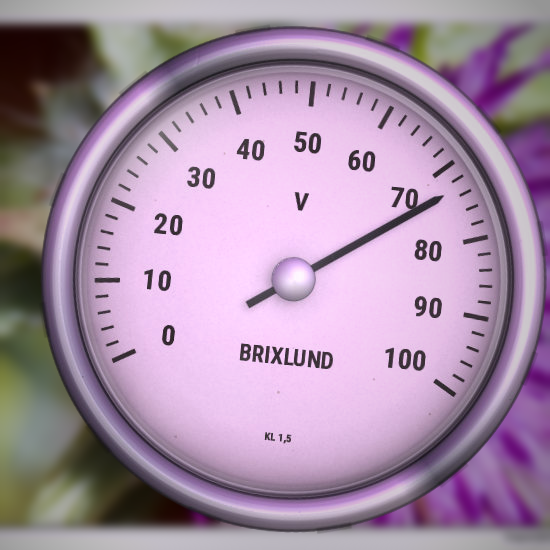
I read 73 V
